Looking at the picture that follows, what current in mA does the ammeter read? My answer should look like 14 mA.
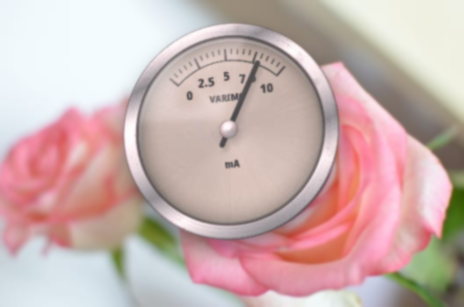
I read 8 mA
